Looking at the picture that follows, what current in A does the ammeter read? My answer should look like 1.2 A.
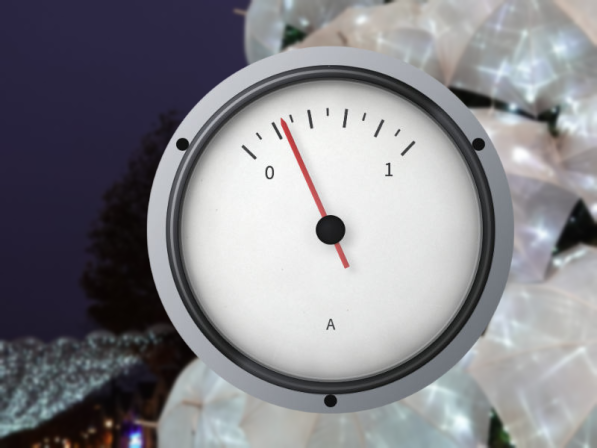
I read 0.25 A
